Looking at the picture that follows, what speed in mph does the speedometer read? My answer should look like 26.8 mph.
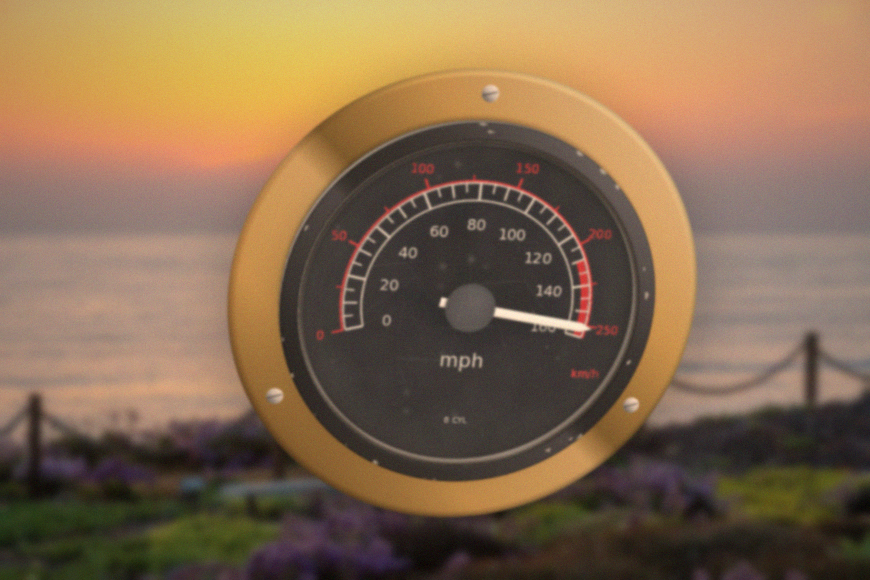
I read 155 mph
